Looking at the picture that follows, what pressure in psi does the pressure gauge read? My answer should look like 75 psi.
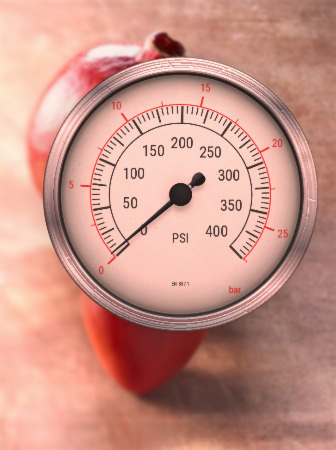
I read 5 psi
